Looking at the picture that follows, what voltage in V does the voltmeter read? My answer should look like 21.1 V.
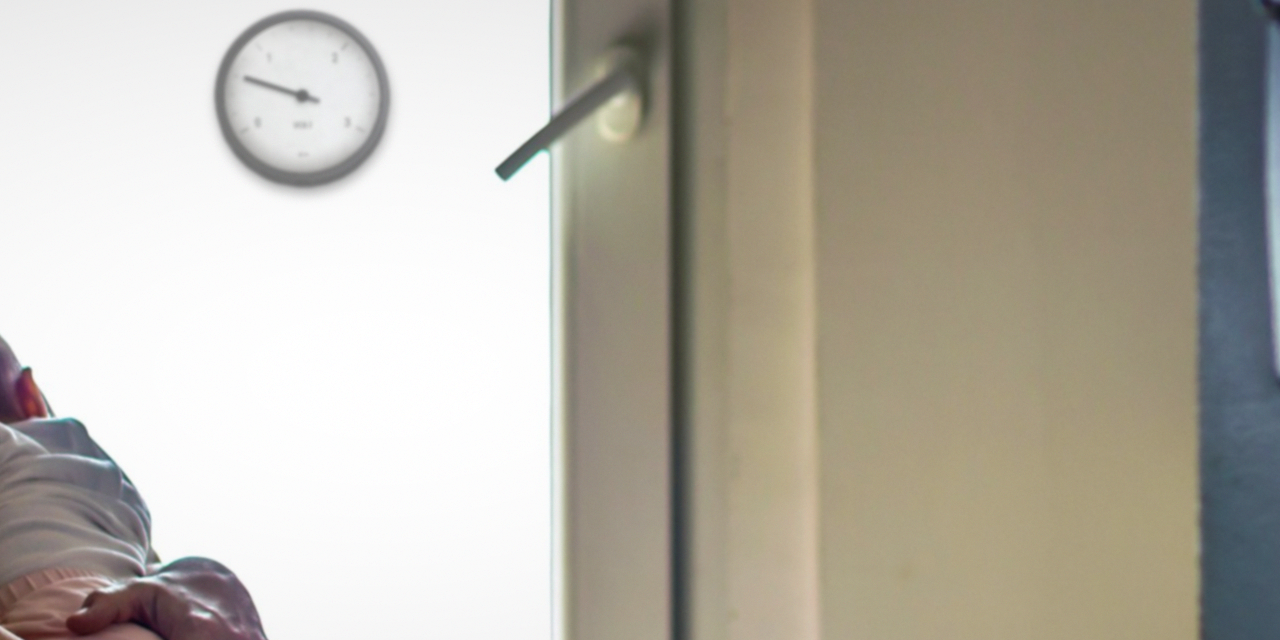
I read 0.6 V
